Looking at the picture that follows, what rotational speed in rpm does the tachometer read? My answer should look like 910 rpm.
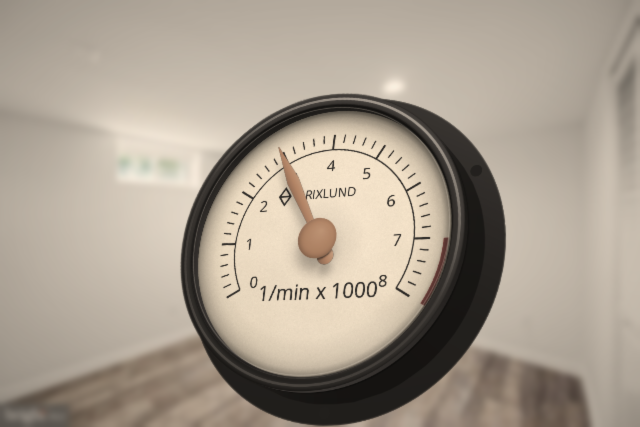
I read 3000 rpm
